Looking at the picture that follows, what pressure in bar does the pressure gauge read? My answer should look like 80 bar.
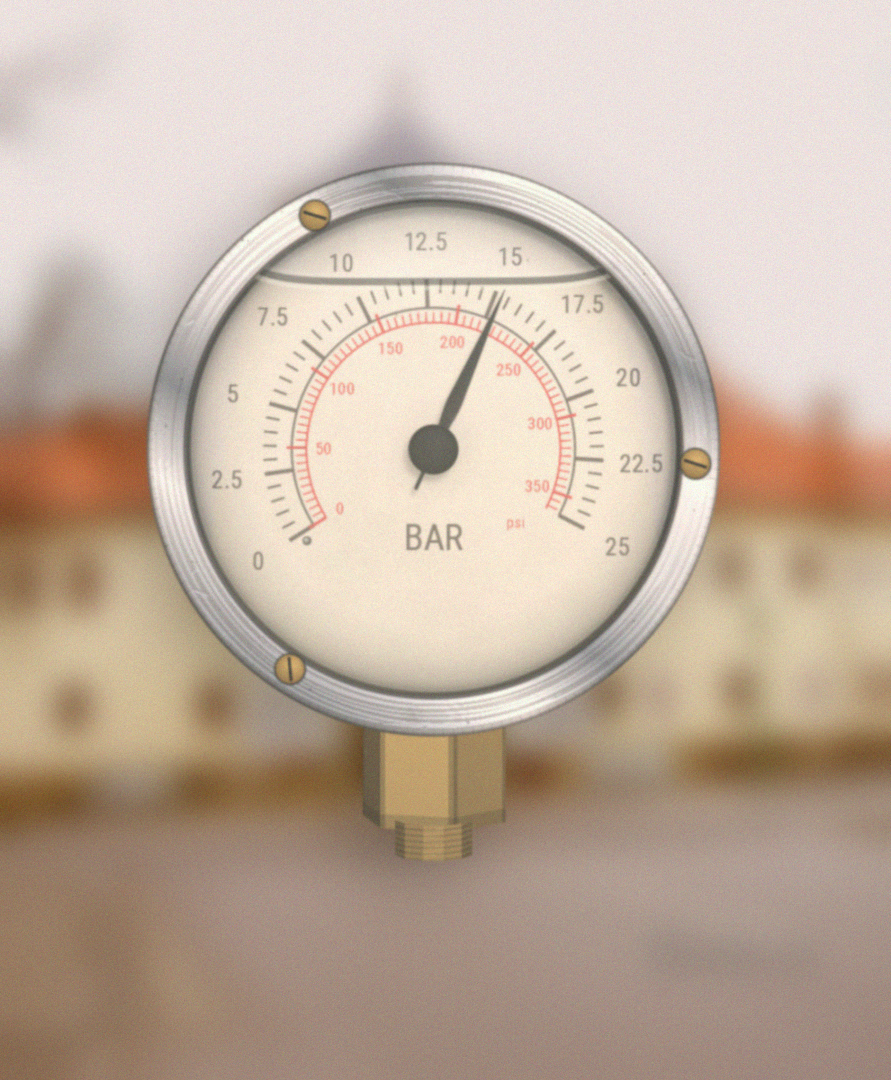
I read 15.25 bar
